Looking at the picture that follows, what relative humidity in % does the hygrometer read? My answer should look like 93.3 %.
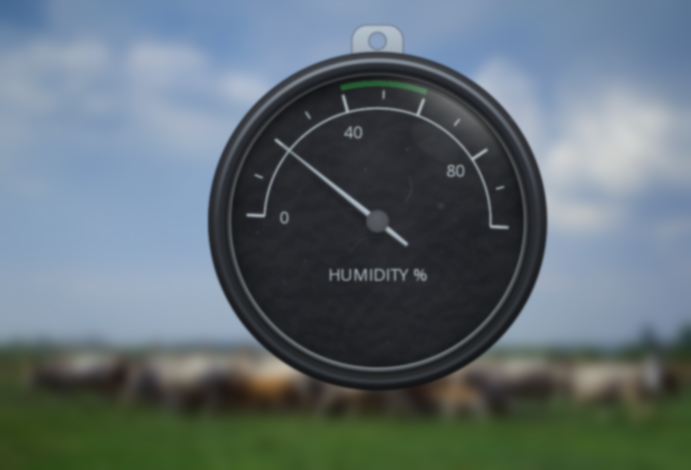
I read 20 %
